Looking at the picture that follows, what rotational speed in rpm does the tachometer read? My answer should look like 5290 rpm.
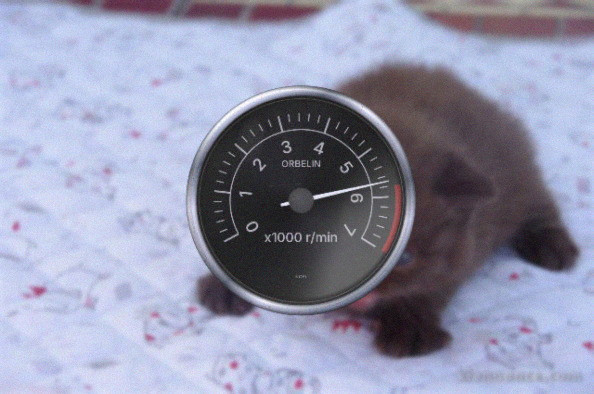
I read 5700 rpm
